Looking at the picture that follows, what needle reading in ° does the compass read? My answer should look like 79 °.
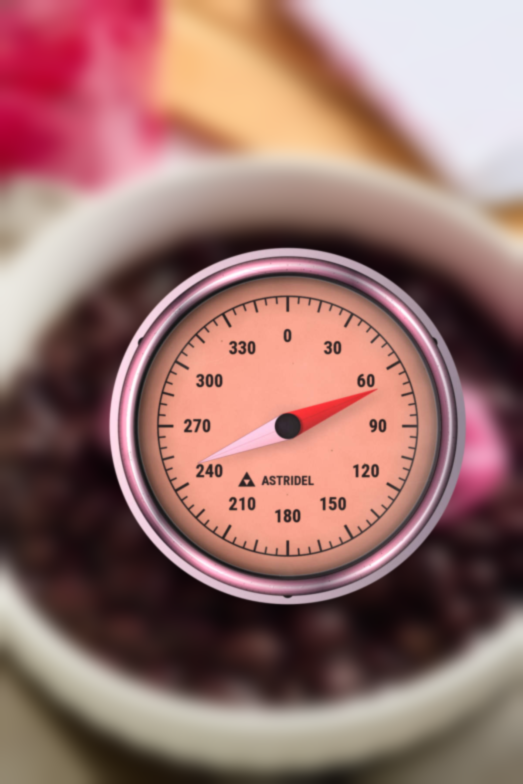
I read 67.5 °
